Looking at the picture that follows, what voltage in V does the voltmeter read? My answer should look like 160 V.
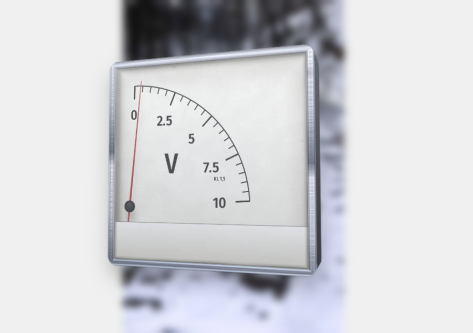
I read 0.5 V
